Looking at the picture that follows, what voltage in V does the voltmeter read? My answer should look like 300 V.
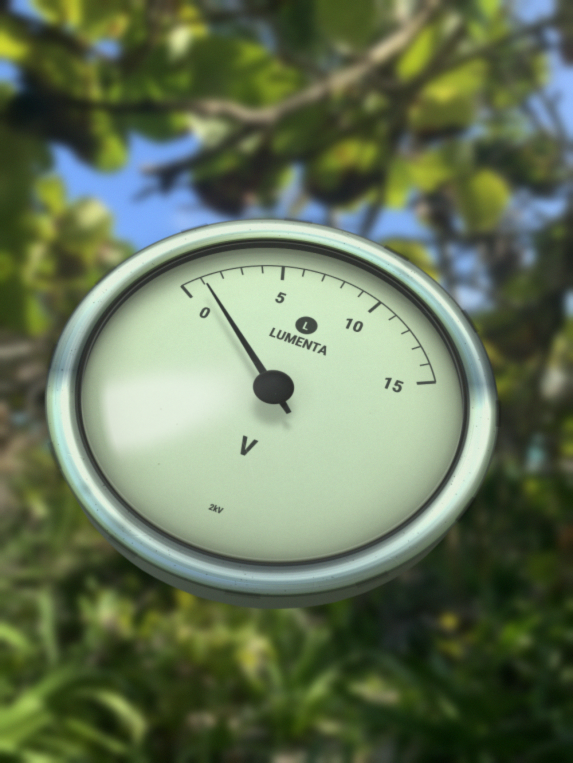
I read 1 V
